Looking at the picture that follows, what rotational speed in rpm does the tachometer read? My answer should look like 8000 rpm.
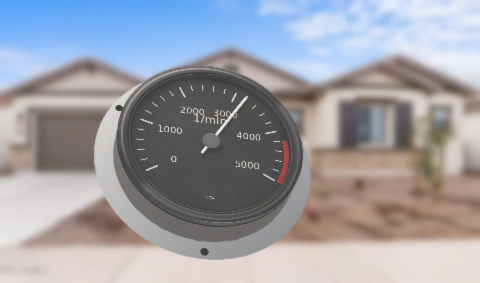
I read 3200 rpm
